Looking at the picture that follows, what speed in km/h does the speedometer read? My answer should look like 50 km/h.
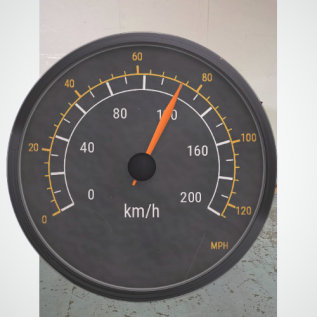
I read 120 km/h
